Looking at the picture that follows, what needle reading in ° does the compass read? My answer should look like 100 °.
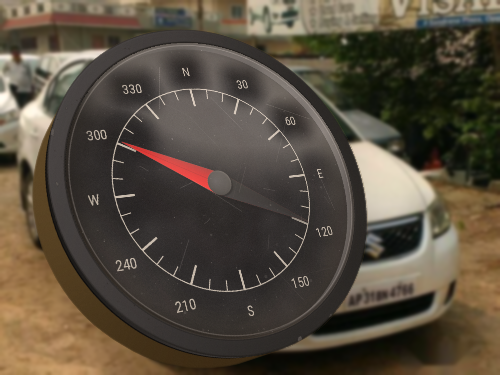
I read 300 °
